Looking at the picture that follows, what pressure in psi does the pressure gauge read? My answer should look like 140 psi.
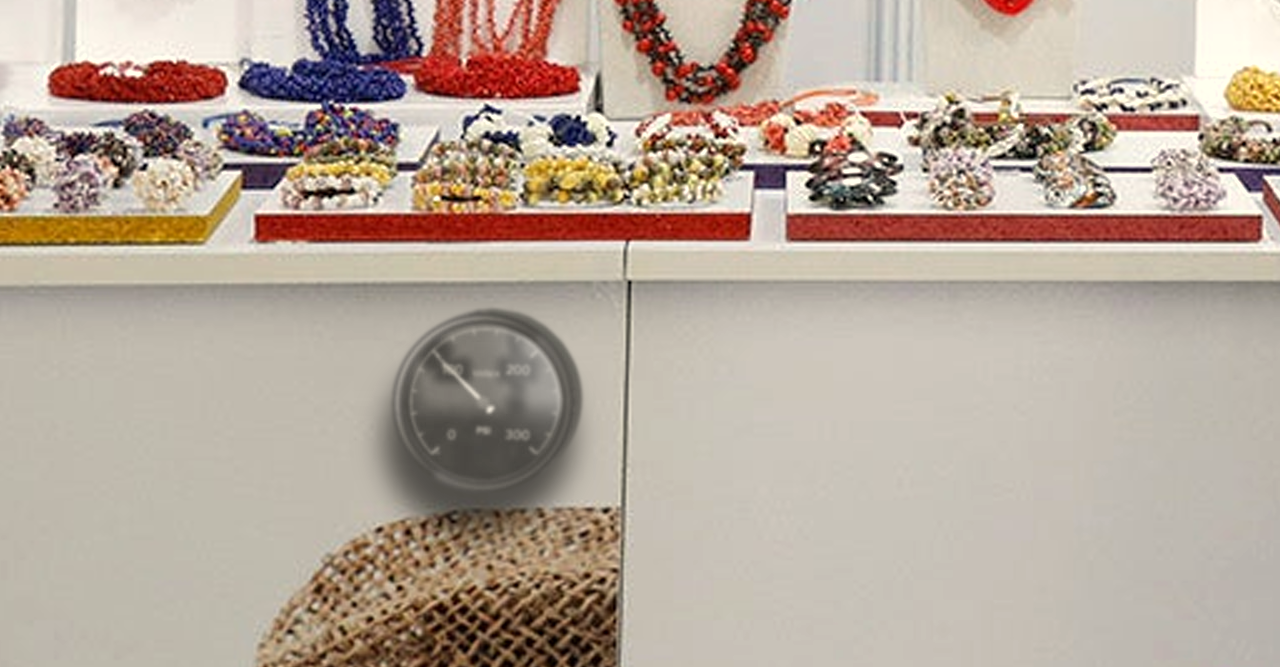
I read 100 psi
